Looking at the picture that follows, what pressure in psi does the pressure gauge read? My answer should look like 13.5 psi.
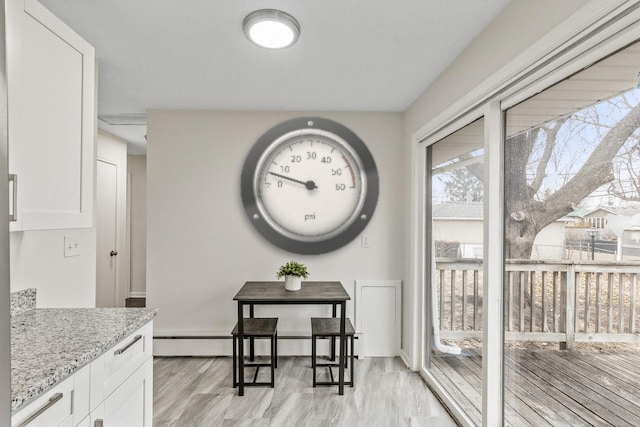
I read 5 psi
